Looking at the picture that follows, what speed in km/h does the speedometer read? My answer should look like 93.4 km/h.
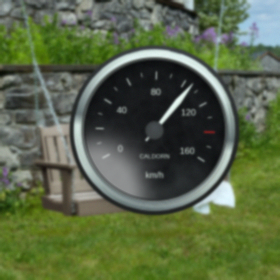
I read 105 km/h
